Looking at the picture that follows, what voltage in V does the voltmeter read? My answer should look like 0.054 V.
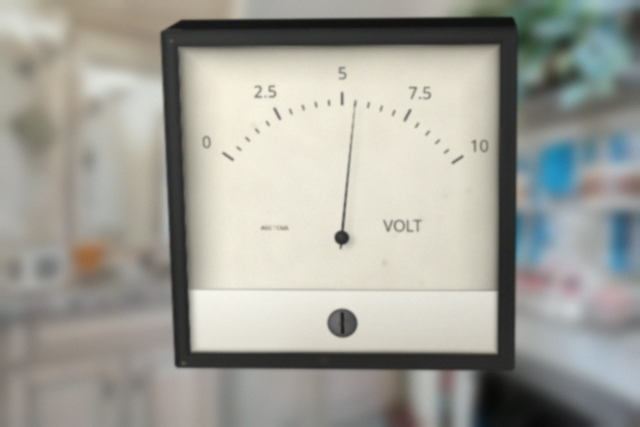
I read 5.5 V
